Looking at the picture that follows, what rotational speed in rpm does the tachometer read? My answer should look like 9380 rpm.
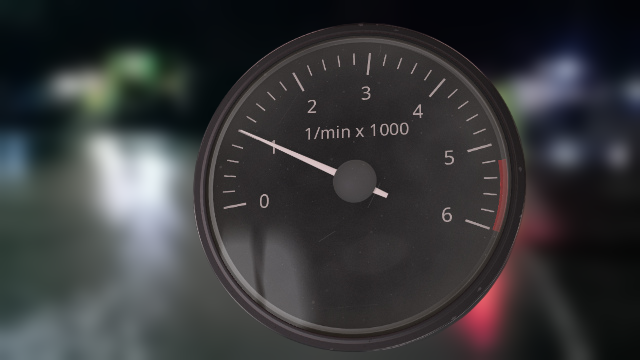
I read 1000 rpm
